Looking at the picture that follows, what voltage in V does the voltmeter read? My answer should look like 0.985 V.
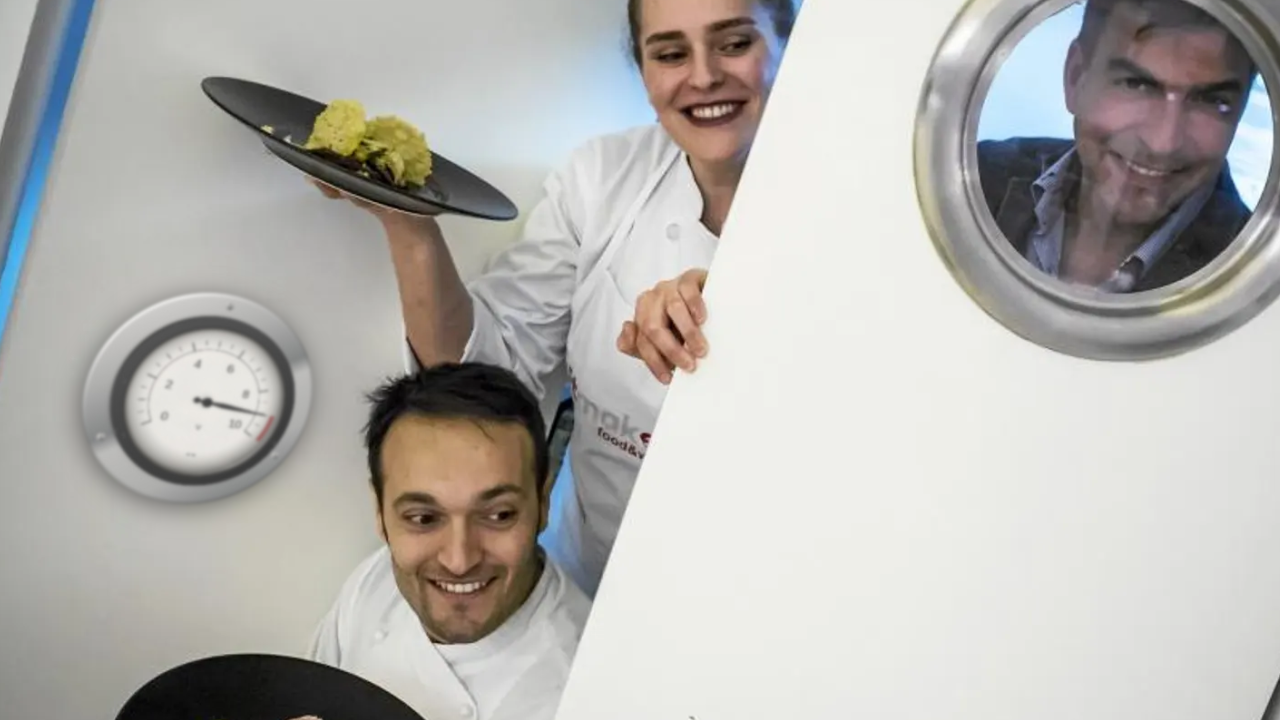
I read 9 V
